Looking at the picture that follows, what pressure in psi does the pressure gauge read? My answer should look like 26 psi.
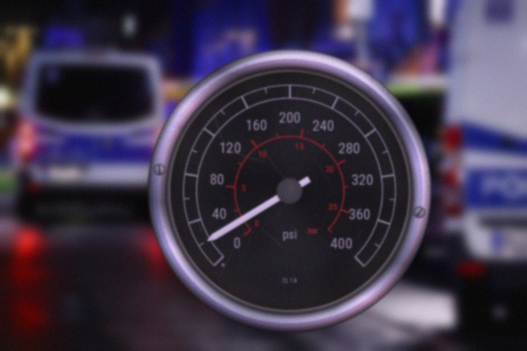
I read 20 psi
